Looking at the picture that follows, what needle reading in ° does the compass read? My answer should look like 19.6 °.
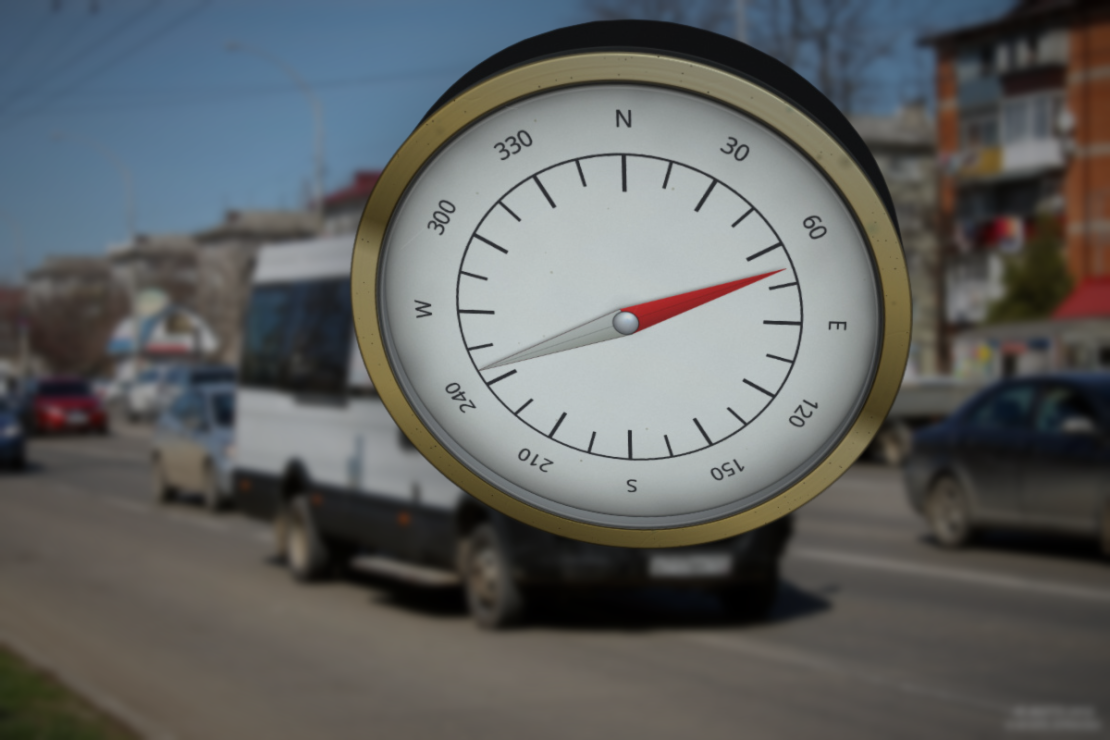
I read 67.5 °
